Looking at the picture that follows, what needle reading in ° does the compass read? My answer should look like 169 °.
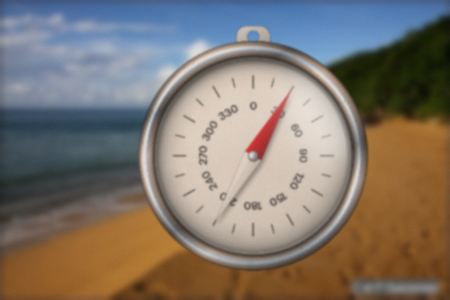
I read 30 °
